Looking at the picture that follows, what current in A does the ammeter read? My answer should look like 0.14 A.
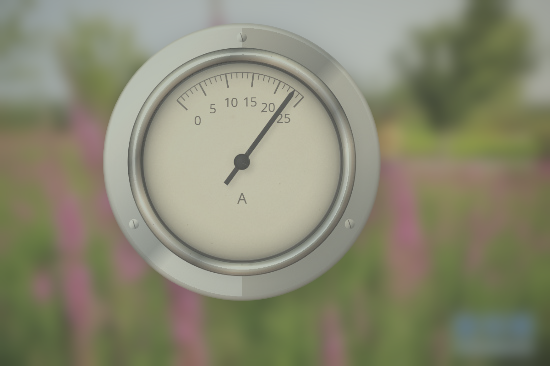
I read 23 A
